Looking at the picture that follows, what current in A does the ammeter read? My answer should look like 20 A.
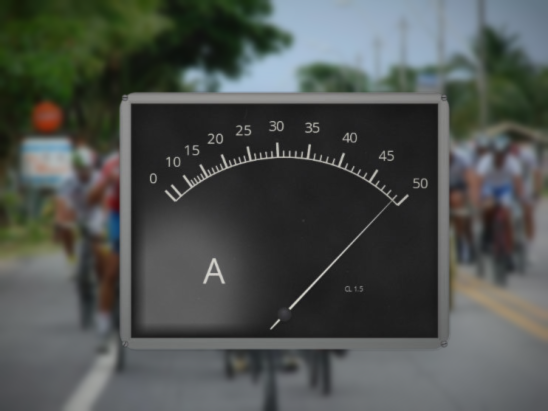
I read 49 A
